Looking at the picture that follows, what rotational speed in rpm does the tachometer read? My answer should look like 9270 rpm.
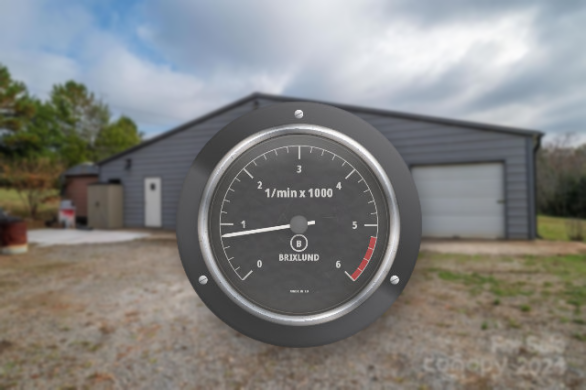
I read 800 rpm
